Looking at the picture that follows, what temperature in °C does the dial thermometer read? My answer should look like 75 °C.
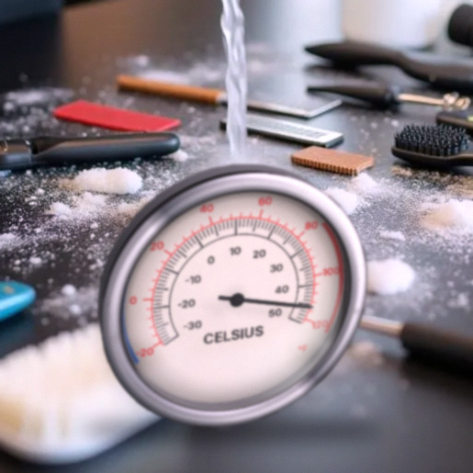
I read 45 °C
